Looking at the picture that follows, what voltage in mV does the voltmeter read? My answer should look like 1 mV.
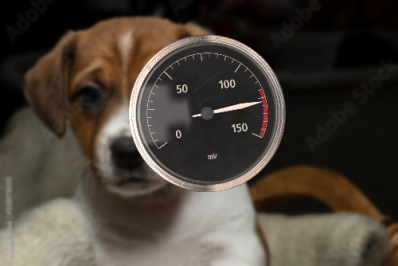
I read 127.5 mV
